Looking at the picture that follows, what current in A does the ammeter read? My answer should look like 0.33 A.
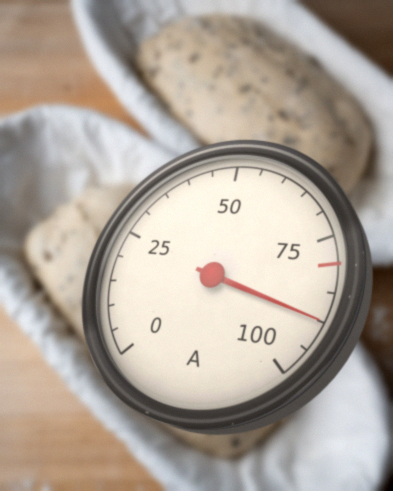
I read 90 A
